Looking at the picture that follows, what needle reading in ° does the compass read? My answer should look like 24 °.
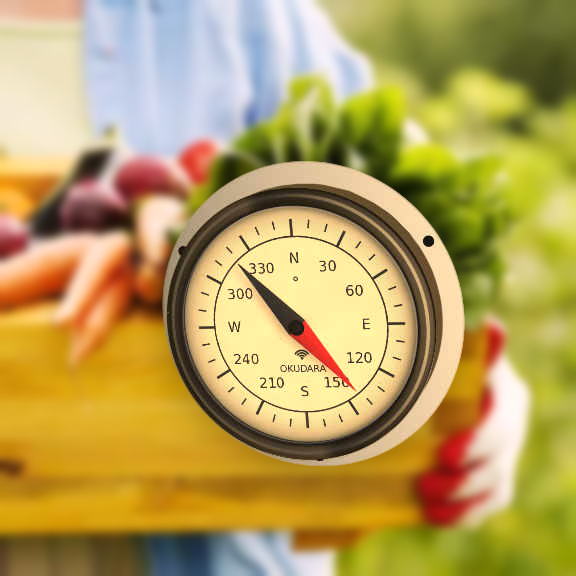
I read 140 °
